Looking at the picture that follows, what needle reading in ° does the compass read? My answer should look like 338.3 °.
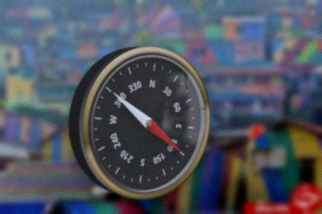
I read 120 °
